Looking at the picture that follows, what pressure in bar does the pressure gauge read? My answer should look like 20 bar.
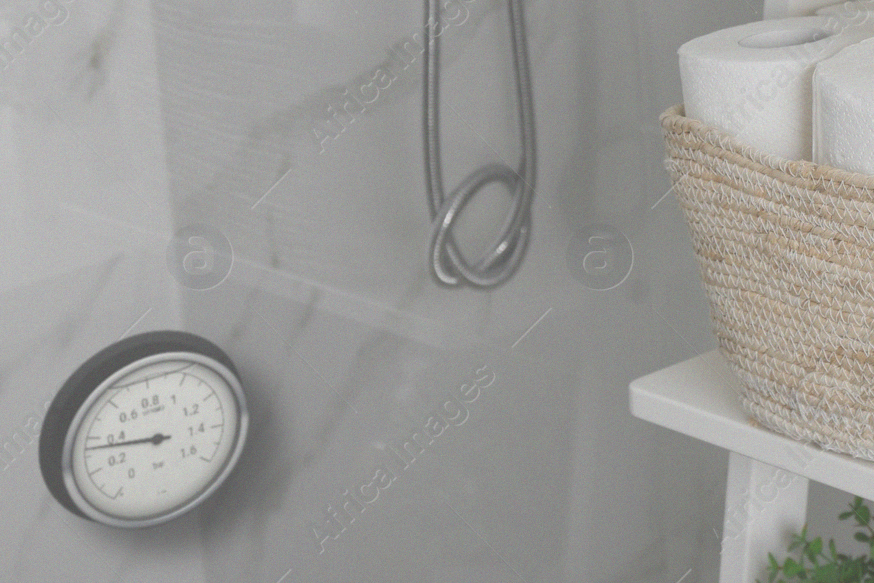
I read 0.35 bar
